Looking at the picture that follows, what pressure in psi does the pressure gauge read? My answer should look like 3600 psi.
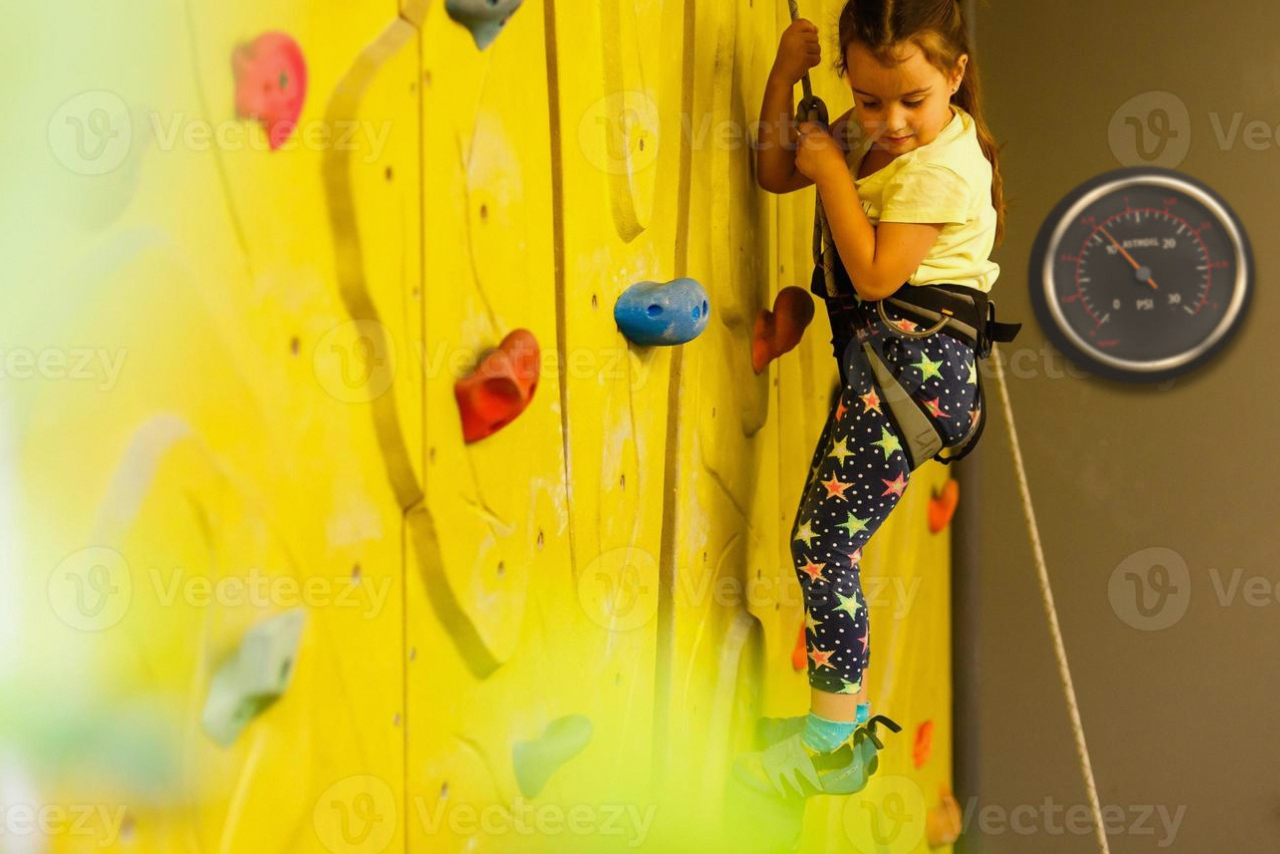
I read 11 psi
